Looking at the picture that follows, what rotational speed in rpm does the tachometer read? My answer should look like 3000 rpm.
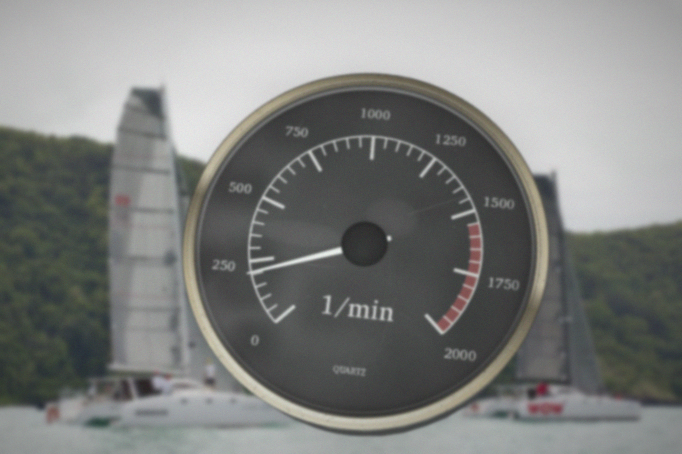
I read 200 rpm
